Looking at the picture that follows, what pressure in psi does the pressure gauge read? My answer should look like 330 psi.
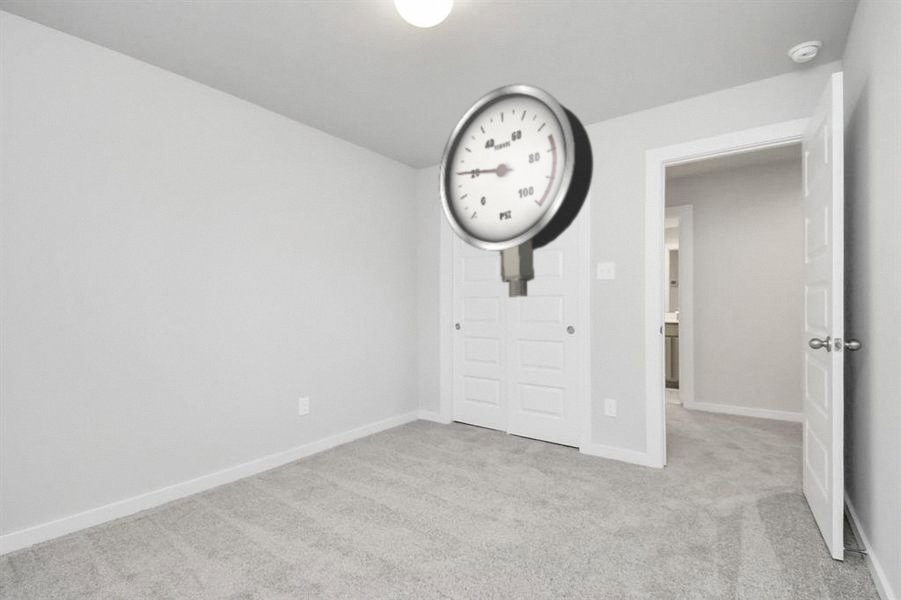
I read 20 psi
